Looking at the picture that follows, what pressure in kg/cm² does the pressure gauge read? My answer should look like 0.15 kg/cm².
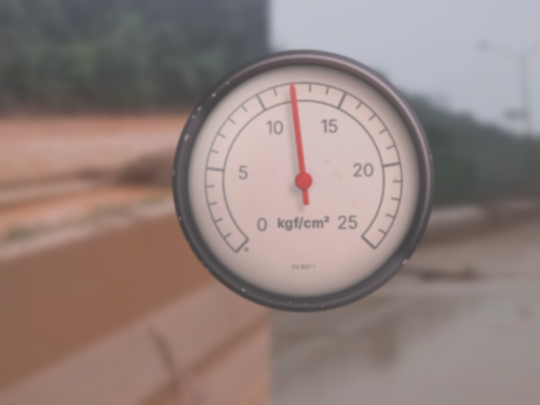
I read 12 kg/cm²
